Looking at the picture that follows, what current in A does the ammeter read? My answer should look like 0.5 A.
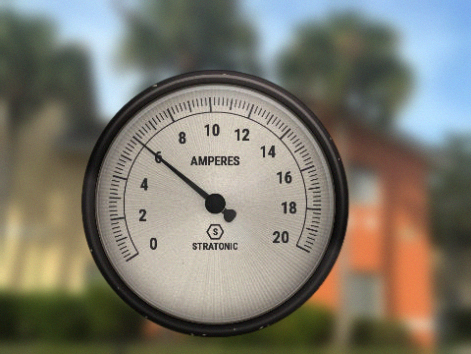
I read 6 A
